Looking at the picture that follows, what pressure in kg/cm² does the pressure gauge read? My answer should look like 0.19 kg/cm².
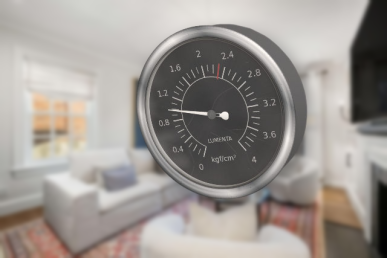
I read 1 kg/cm²
